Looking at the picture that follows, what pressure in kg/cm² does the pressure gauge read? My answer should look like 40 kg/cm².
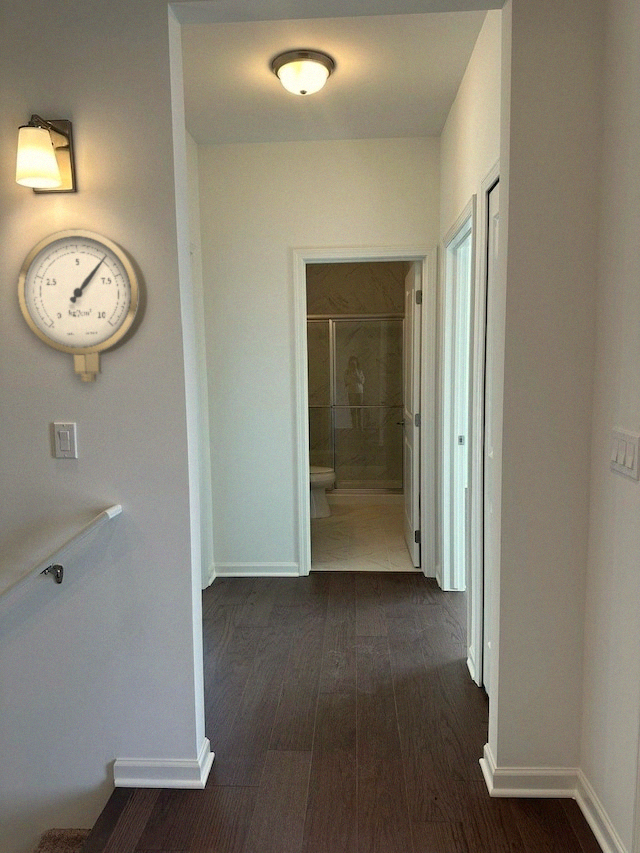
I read 6.5 kg/cm²
